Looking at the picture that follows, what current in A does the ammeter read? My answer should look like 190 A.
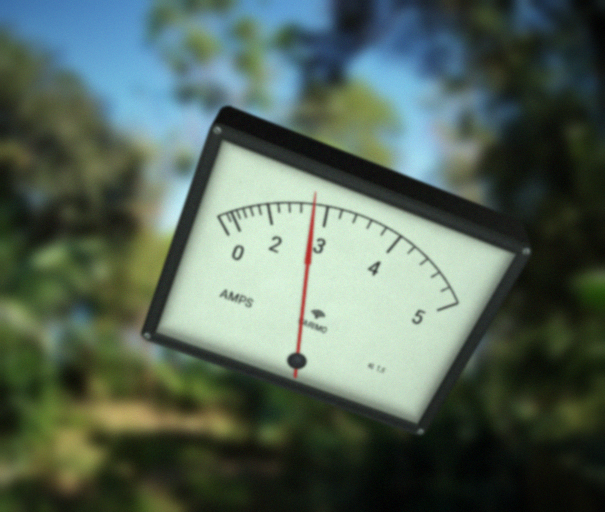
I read 2.8 A
